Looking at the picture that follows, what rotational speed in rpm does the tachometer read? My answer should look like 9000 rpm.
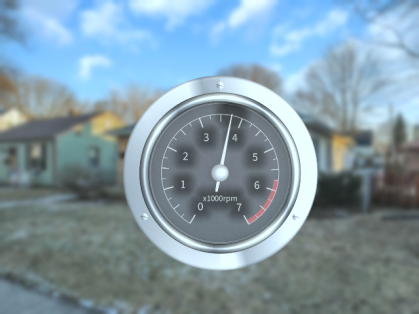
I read 3750 rpm
